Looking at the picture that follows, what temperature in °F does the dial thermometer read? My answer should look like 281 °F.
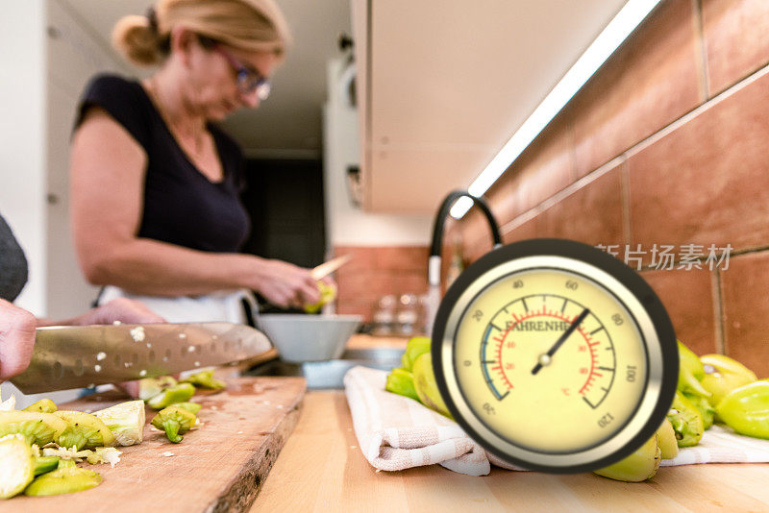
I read 70 °F
